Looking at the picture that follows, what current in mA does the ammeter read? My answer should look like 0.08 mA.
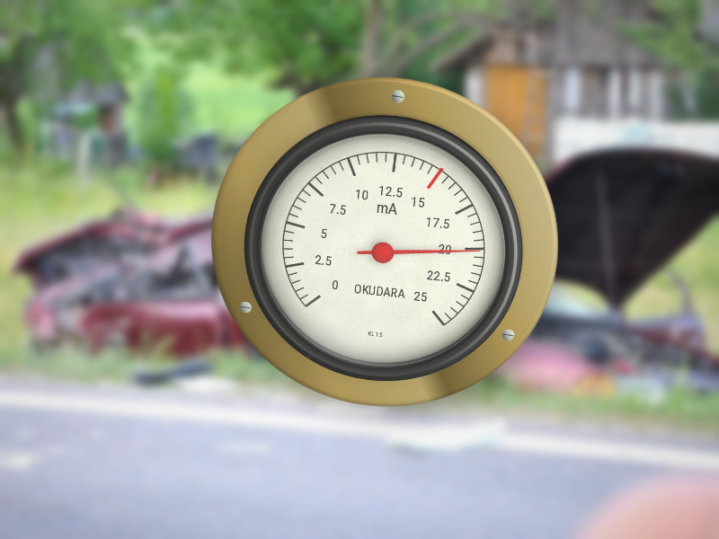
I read 20 mA
